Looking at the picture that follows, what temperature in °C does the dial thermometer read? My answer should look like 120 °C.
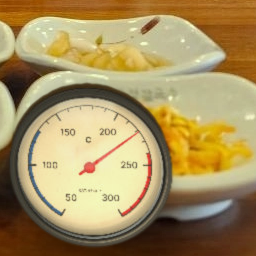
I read 220 °C
